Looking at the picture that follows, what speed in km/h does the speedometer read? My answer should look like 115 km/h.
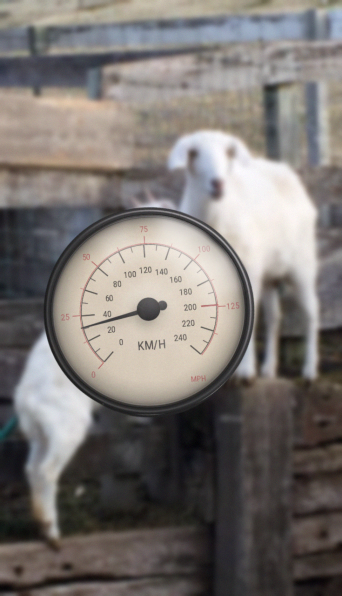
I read 30 km/h
